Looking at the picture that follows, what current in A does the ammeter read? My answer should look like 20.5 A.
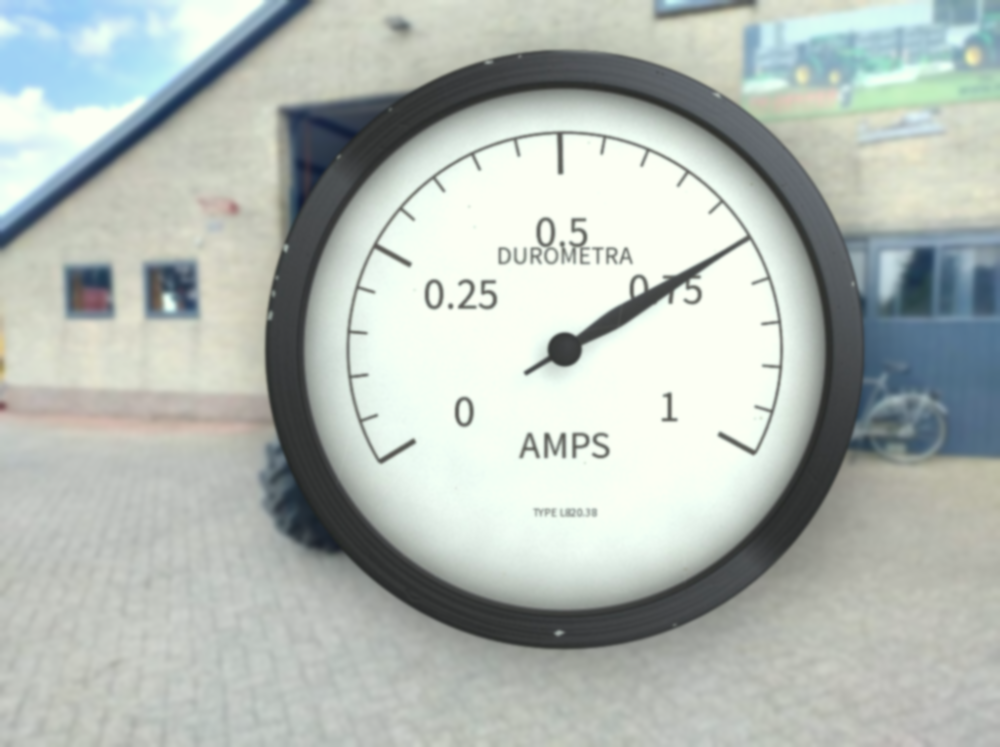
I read 0.75 A
